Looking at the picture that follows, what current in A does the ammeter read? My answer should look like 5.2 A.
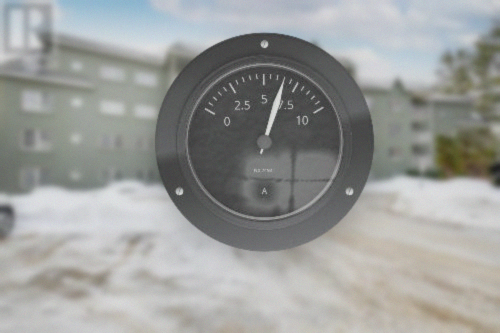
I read 6.5 A
